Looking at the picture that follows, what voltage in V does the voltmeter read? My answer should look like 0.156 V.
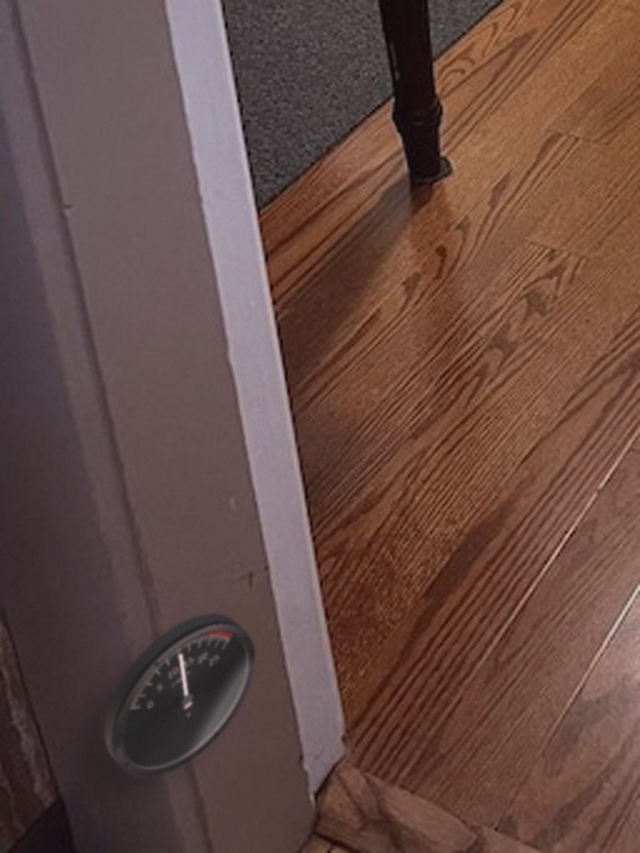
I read 12.5 V
